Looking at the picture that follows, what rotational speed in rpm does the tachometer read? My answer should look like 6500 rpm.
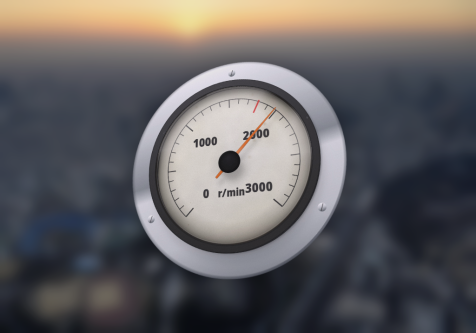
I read 2000 rpm
